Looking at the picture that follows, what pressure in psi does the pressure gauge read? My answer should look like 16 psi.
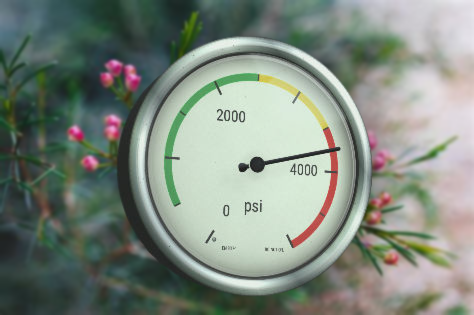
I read 3750 psi
